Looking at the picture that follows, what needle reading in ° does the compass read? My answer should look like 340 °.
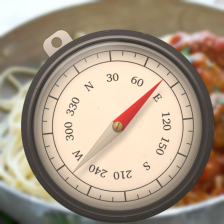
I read 80 °
